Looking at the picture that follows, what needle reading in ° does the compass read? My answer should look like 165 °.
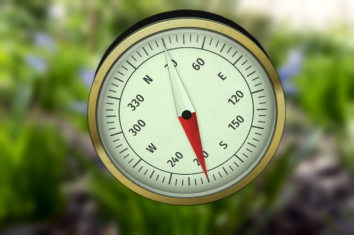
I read 210 °
